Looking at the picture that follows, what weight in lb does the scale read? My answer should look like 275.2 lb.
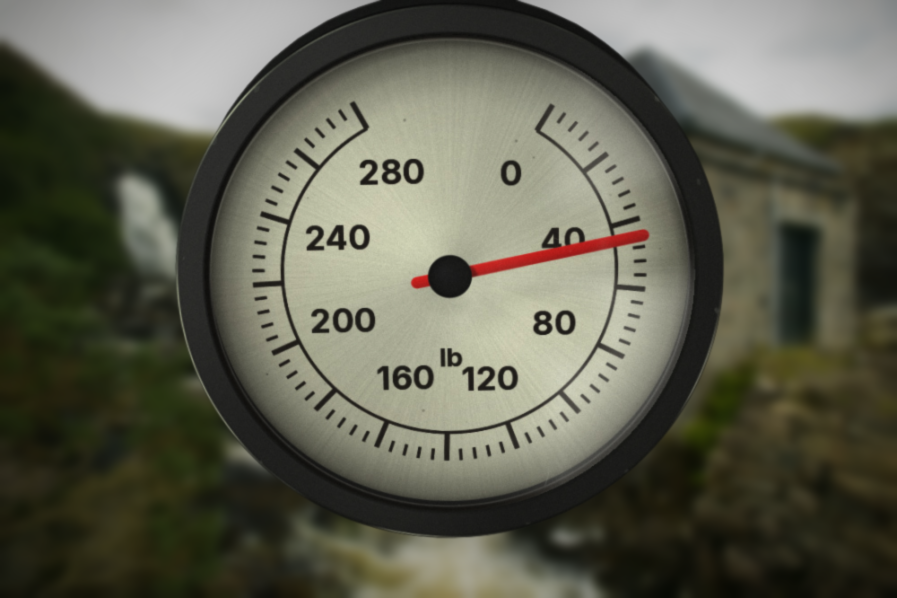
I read 44 lb
